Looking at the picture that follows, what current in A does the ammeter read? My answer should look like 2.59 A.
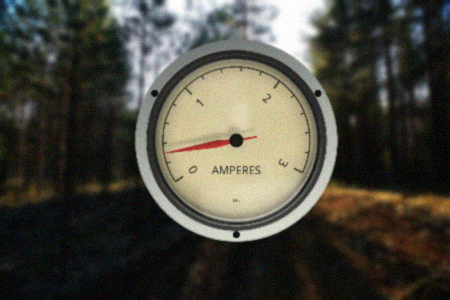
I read 0.3 A
